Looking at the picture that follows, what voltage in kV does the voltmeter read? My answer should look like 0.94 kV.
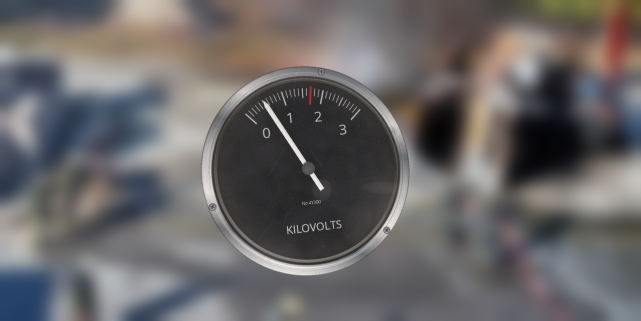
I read 0.5 kV
